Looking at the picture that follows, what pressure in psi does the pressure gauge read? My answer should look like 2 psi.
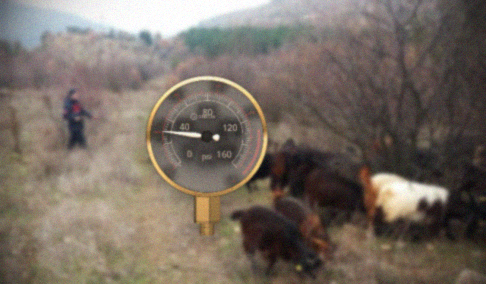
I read 30 psi
